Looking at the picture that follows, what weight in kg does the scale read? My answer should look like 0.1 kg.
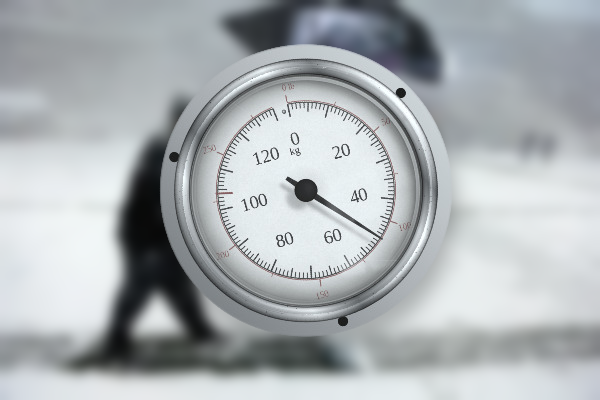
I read 50 kg
